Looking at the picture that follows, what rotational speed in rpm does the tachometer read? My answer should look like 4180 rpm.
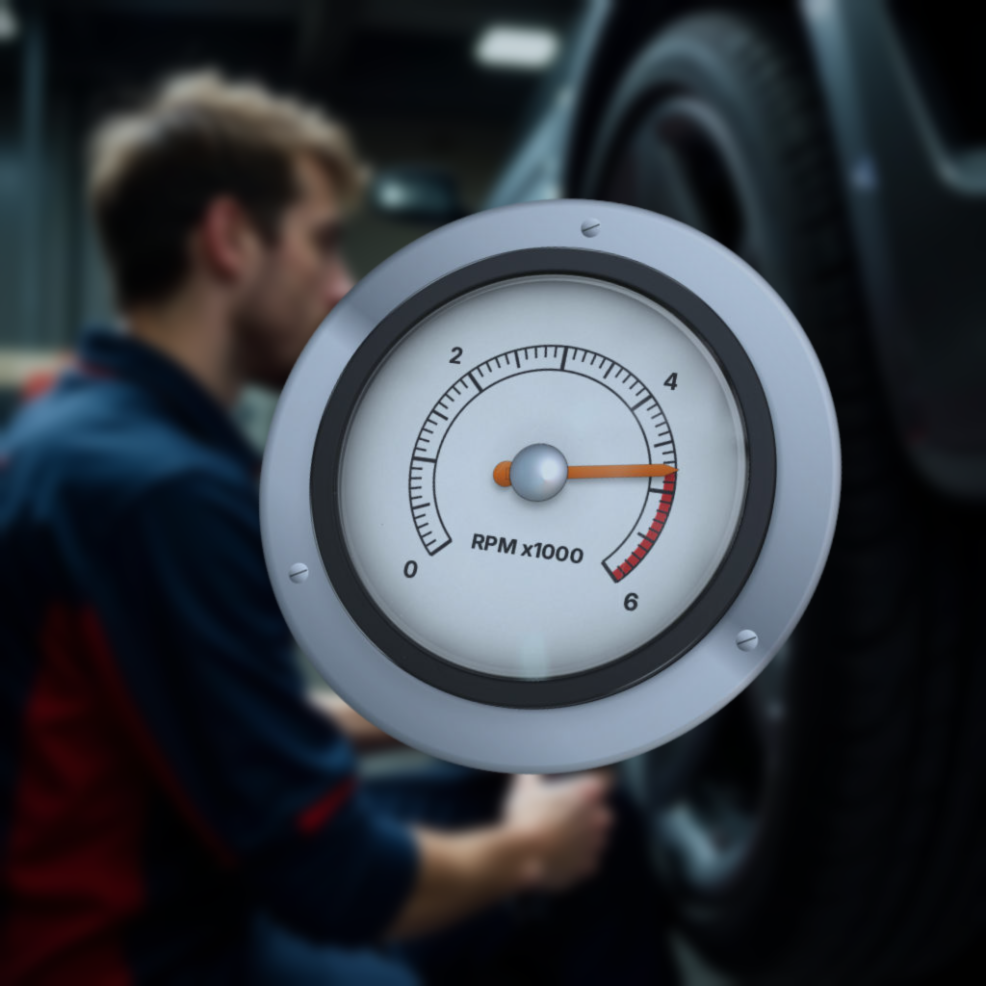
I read 4800 rpm
